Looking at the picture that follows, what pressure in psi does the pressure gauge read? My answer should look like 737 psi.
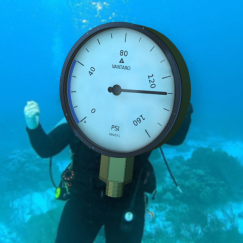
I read 130 psi
